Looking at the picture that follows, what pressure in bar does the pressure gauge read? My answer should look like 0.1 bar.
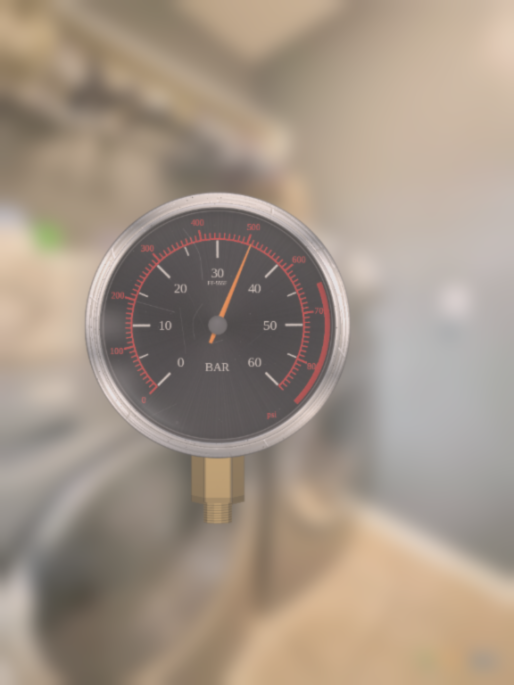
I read 35 bar
